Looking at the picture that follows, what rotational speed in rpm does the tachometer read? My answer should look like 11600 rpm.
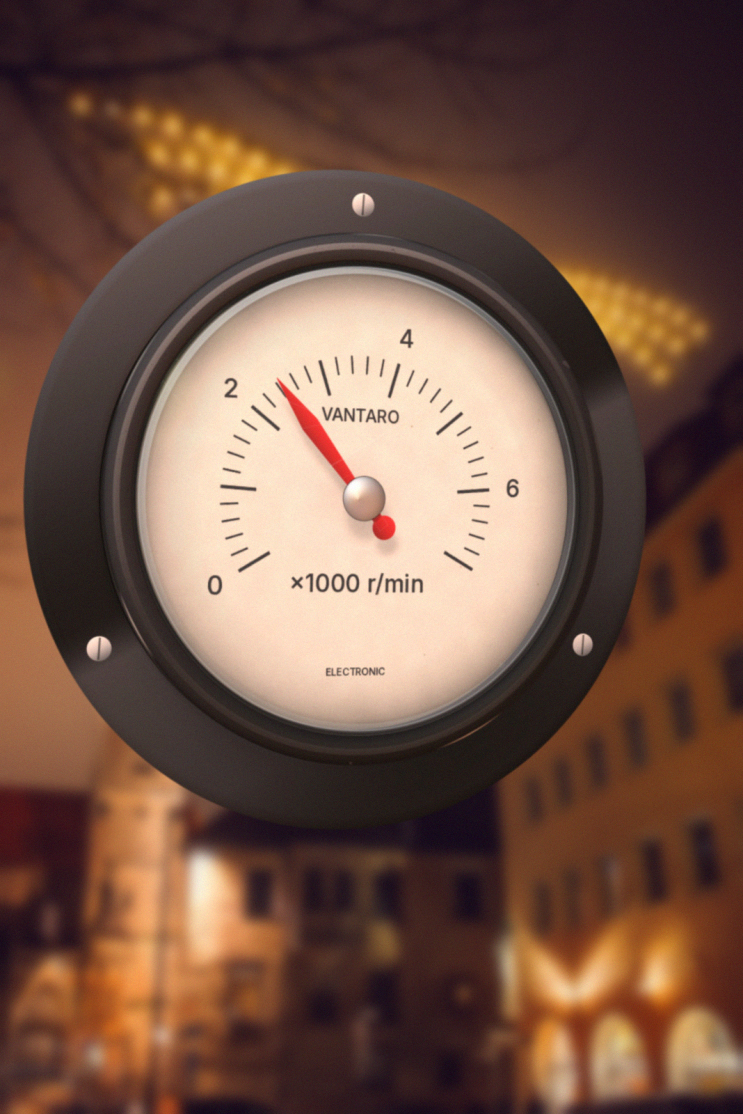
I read 2400 rpm
